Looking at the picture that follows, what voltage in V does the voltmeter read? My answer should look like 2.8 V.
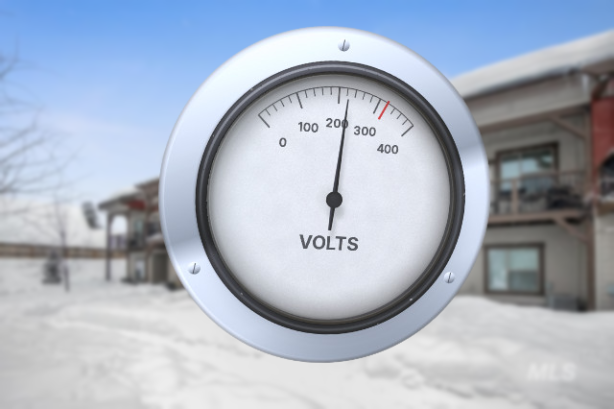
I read 220 V
